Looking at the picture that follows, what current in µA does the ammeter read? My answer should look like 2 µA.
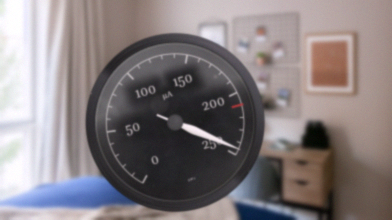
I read 245 µA
